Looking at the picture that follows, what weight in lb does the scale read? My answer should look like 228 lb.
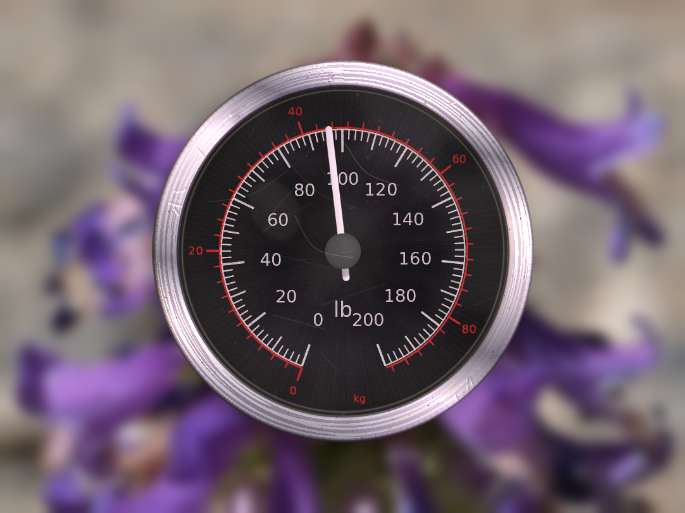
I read 96 lb
